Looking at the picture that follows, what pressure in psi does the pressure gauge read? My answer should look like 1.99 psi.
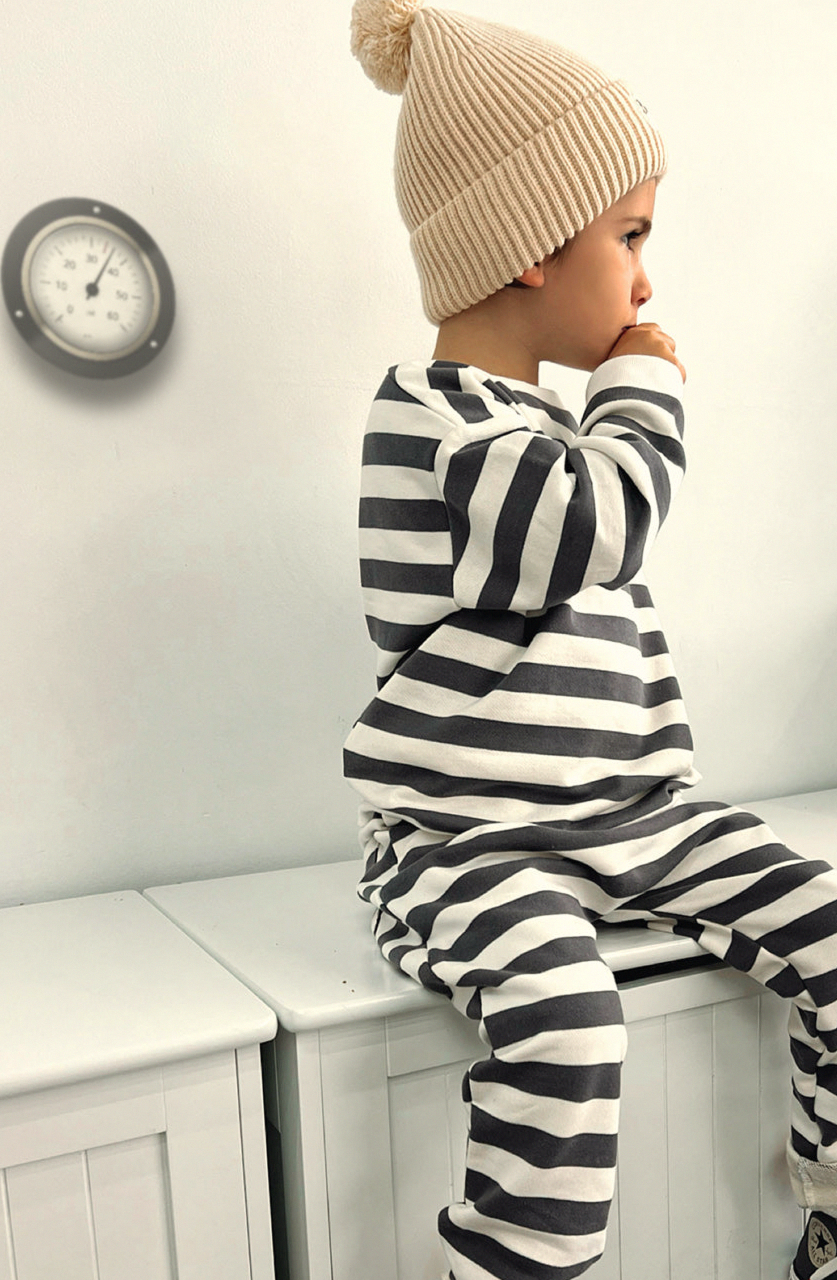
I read 36 psi
